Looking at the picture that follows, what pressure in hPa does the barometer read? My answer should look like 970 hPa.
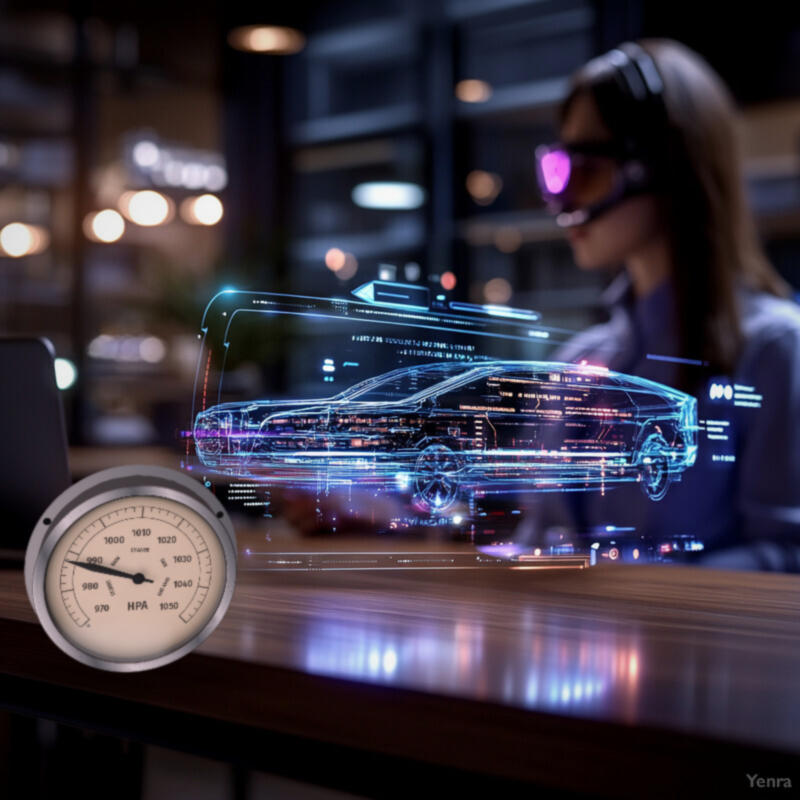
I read 988 hPa
